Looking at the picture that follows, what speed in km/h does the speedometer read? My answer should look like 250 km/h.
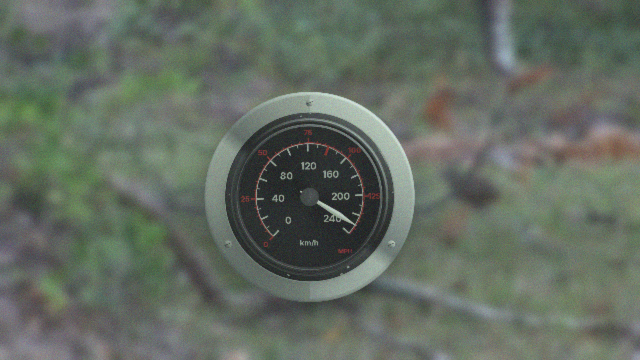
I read 230 km/h
